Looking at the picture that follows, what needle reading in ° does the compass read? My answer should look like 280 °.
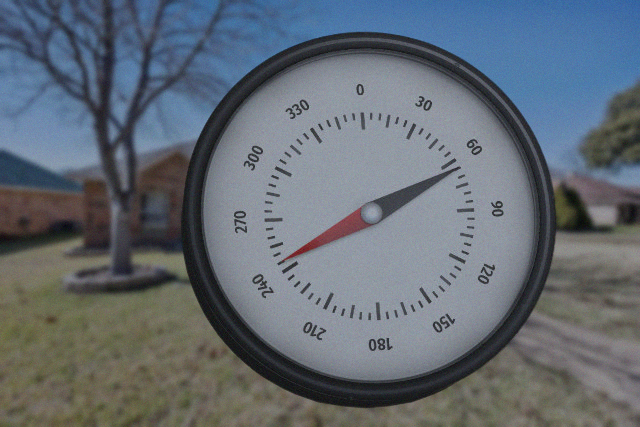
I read 245 °
